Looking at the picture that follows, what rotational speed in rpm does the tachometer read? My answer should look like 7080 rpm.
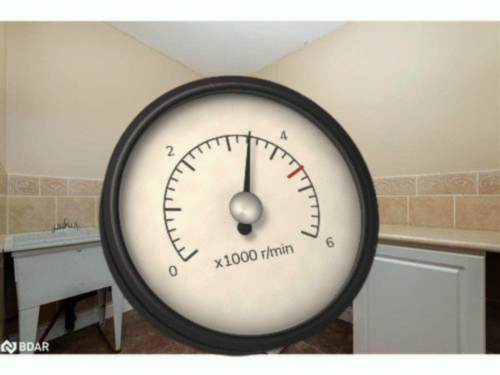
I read 3400 rpm
